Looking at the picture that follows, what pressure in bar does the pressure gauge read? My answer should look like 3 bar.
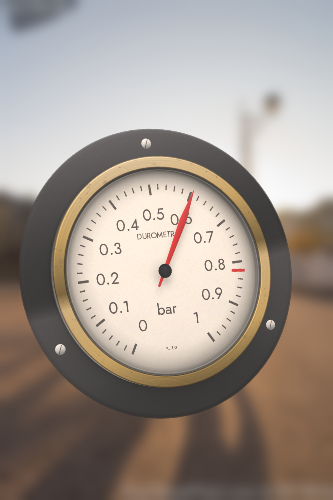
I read 0.6 bar
